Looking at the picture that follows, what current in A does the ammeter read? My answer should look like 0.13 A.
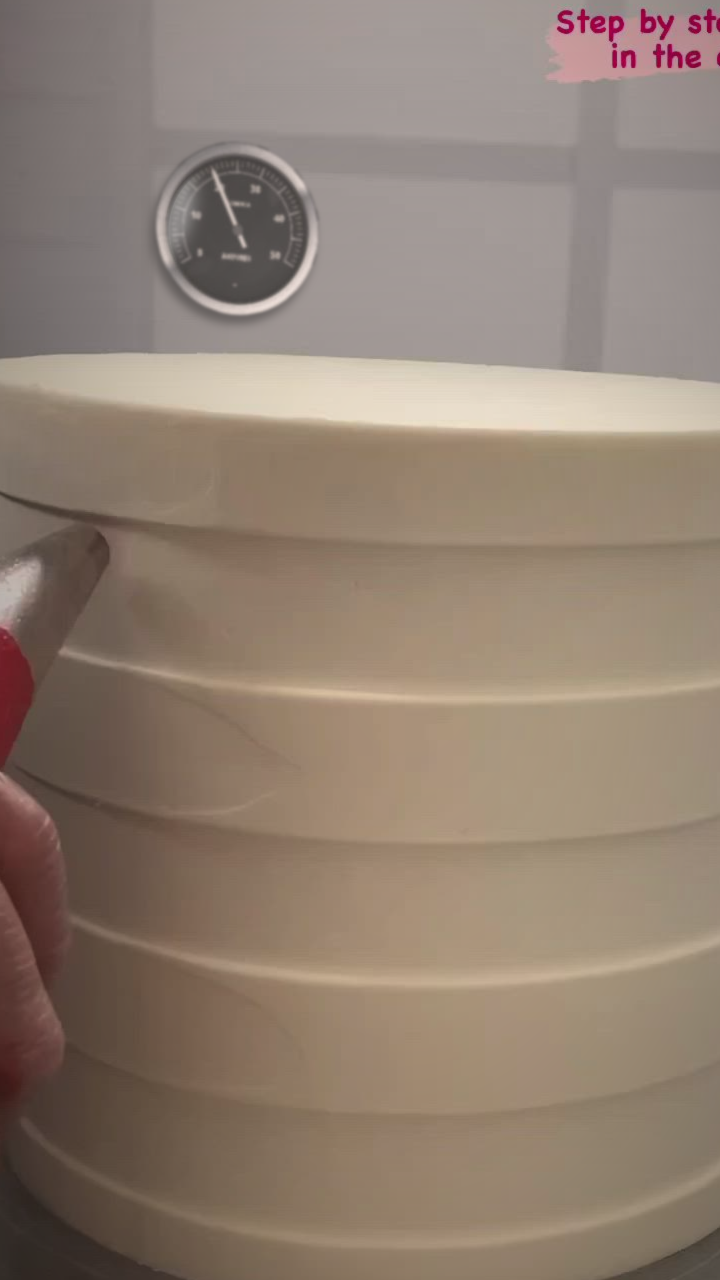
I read 20 A
